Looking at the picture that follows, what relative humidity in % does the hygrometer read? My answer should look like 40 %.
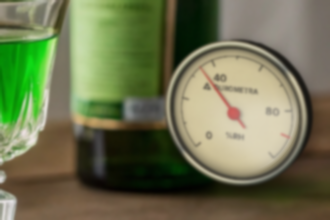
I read 35 %
